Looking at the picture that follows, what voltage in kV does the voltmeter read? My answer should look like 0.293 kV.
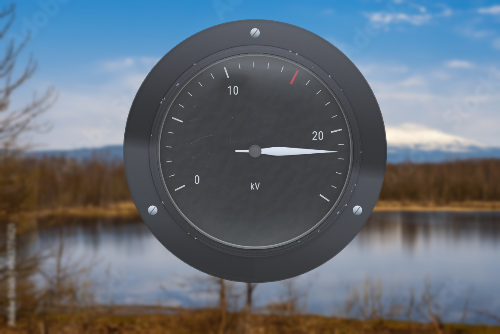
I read 21.5 kV
